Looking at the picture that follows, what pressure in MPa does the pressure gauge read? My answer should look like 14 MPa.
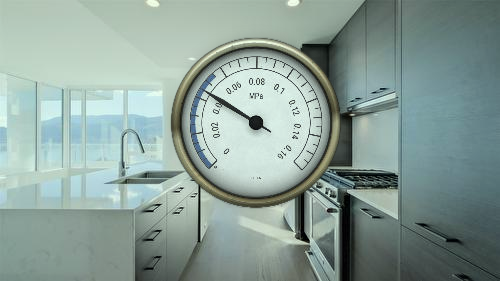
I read 0.045 MPa
